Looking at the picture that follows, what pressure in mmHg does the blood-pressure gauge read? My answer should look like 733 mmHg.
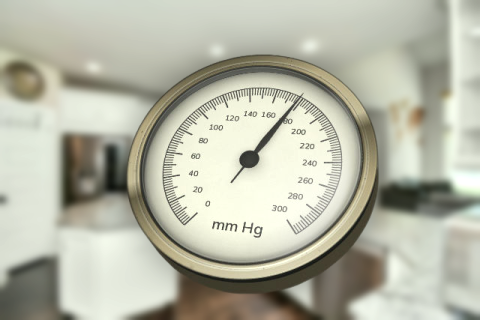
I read 180 mmHg
